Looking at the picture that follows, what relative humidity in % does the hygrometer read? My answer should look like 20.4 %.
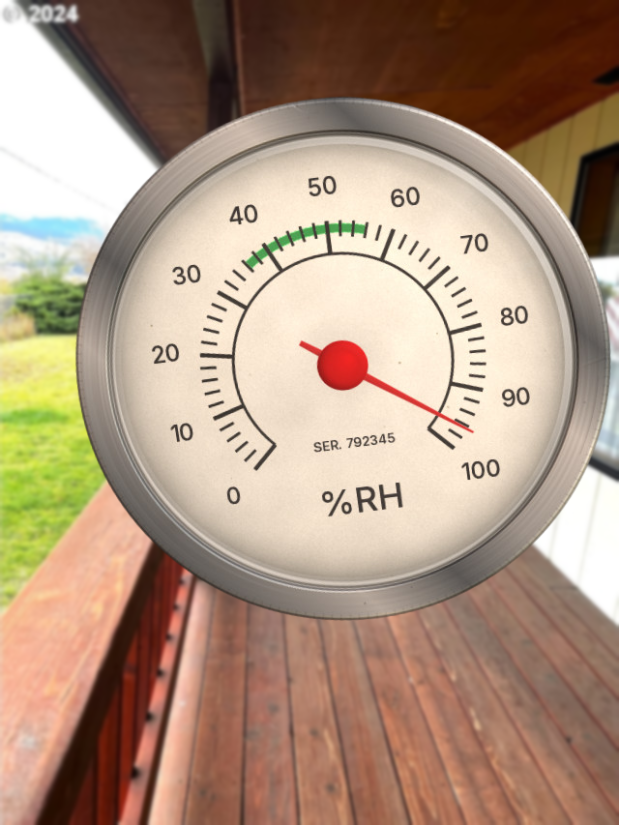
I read 96 %
